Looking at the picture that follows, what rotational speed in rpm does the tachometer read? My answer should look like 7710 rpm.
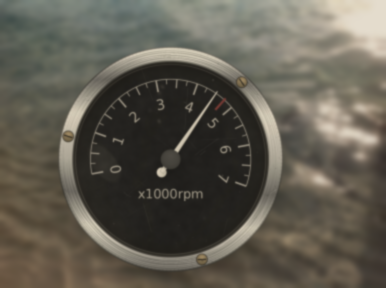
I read 4500 rpm
